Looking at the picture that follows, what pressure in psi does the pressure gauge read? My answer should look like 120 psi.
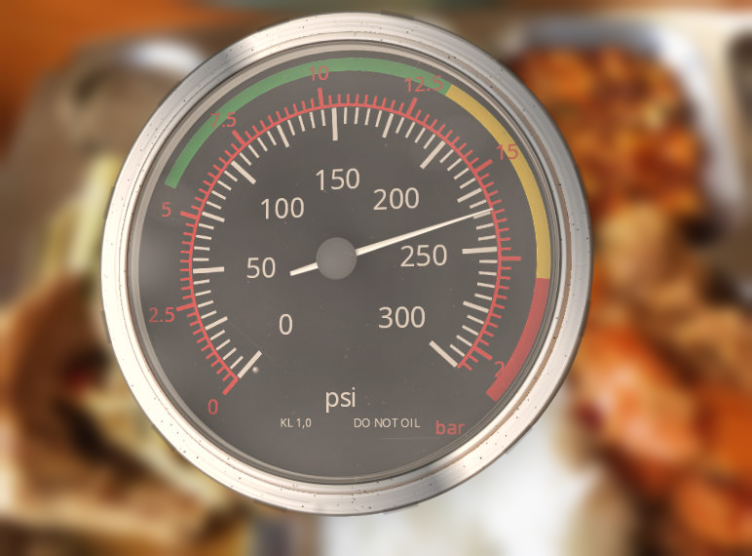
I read 235 psi
